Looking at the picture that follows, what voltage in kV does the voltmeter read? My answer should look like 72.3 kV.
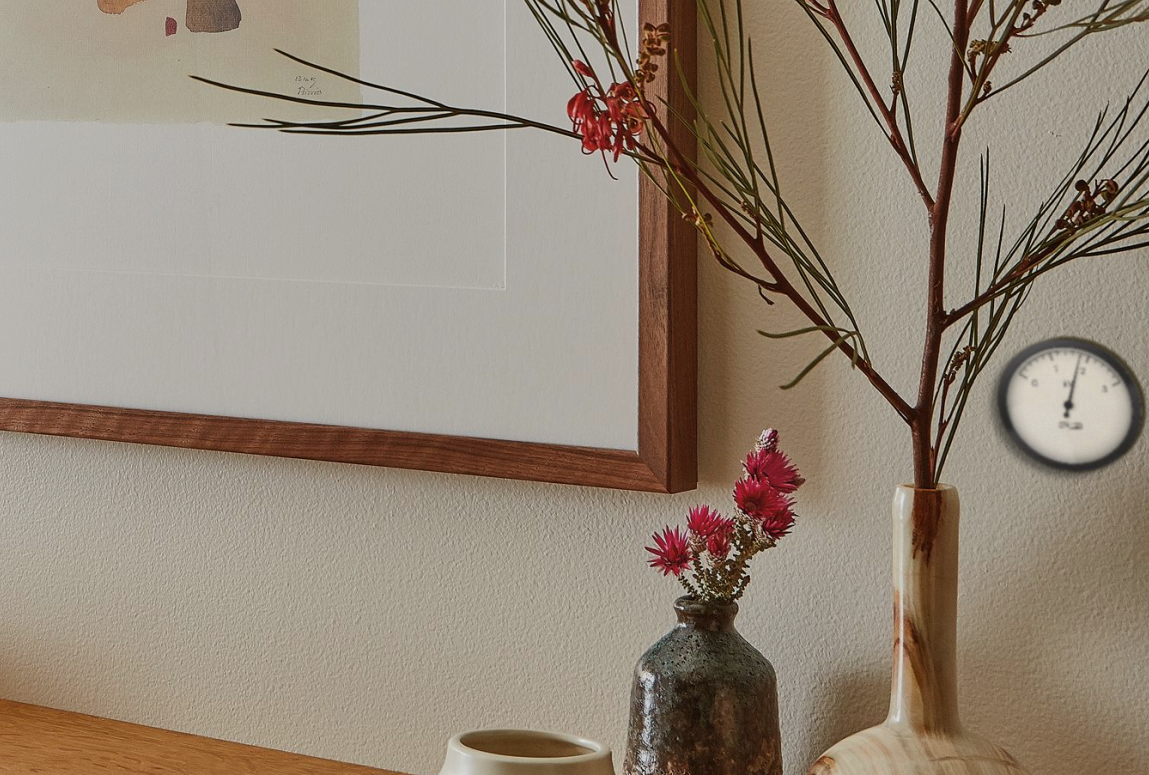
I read 1.8 kV
